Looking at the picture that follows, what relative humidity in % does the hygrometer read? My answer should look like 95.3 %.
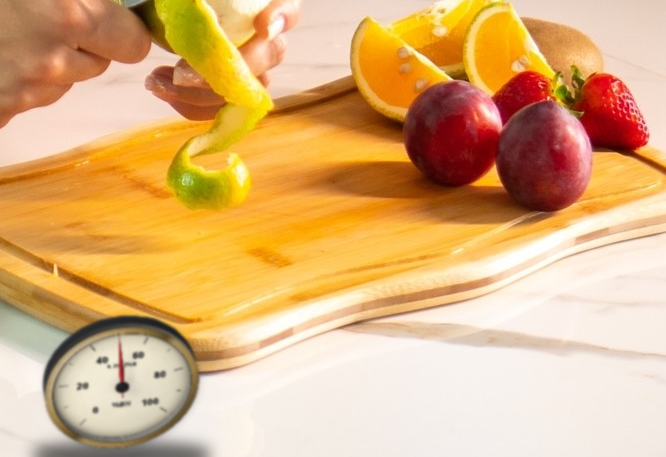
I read 50 %
